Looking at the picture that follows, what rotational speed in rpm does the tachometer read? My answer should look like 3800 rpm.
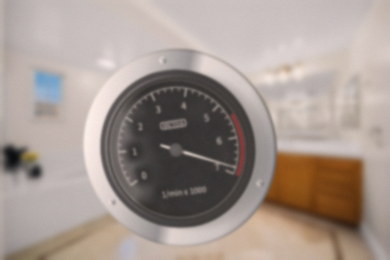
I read 6800 rpm
